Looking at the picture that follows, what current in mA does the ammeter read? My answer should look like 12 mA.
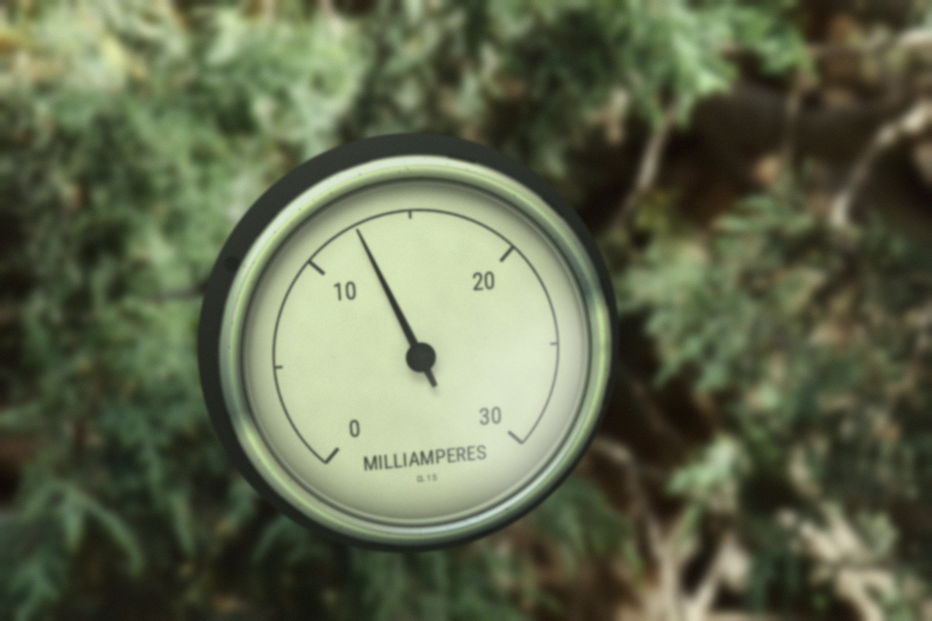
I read 12.5 mA
